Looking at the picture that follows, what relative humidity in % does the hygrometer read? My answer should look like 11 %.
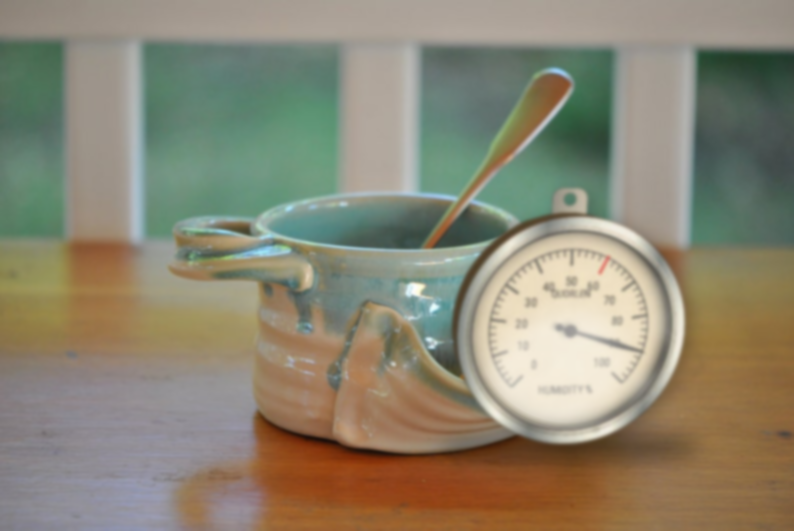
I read 90 %
